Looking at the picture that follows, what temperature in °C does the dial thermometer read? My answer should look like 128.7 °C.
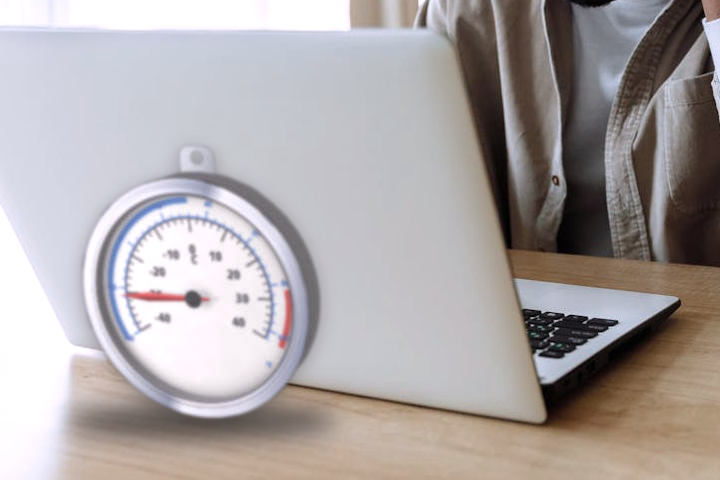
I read -30 °C
